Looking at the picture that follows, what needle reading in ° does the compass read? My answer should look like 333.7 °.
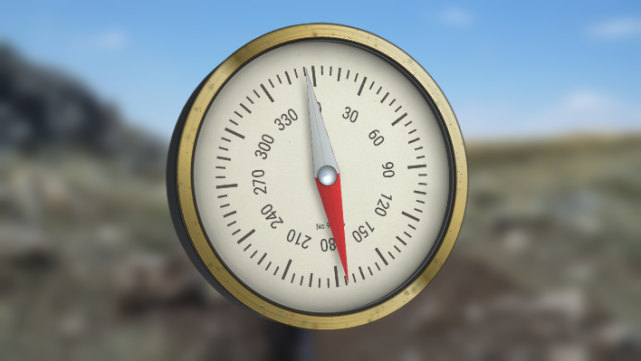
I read 175 °
